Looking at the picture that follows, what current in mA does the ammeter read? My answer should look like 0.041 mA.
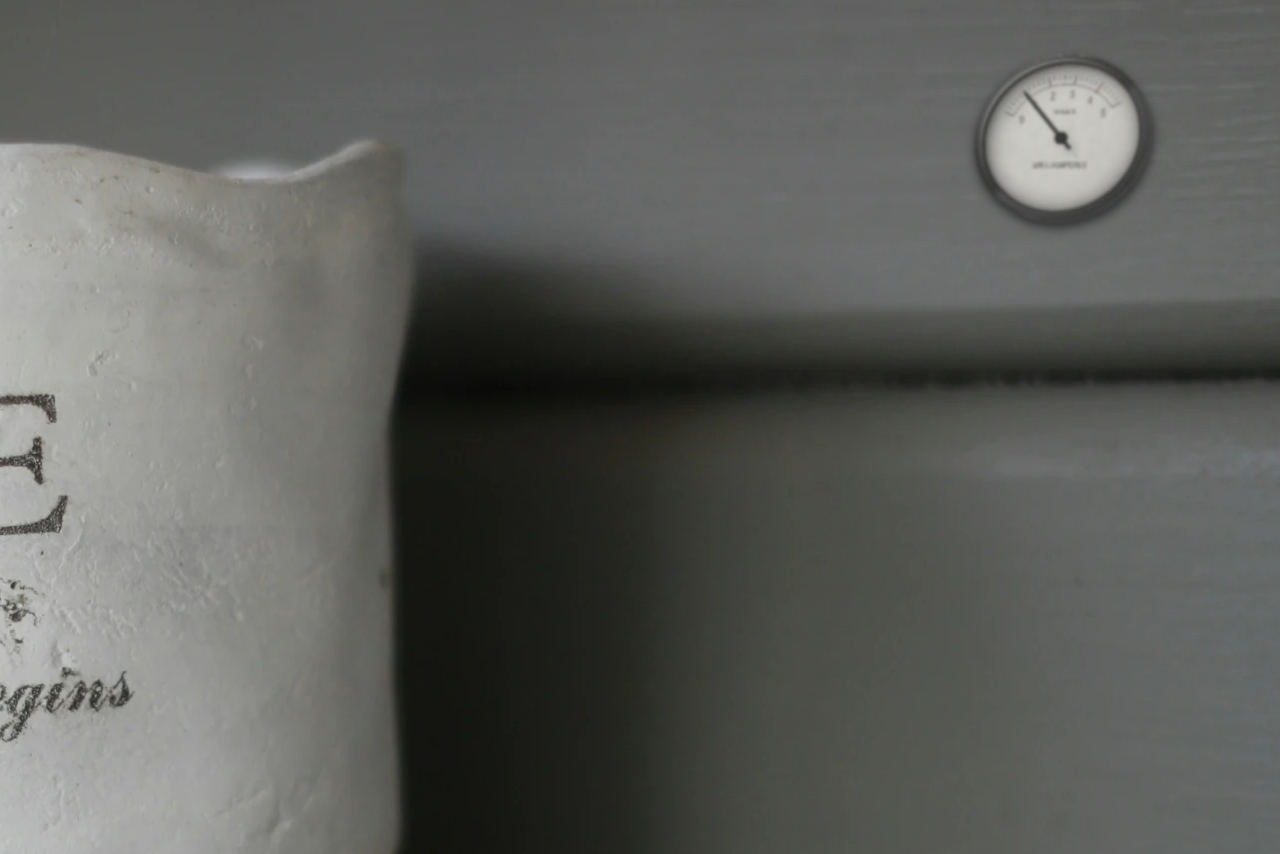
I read 1 mA
